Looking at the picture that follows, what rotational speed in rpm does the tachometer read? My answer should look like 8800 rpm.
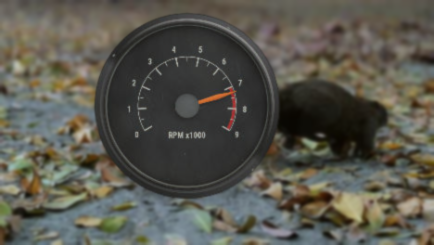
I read 7250 rpm
